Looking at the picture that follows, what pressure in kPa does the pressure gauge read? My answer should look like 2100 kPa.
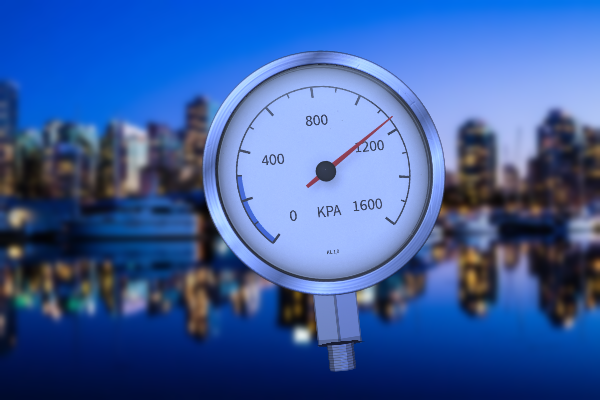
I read 1150 kPa
